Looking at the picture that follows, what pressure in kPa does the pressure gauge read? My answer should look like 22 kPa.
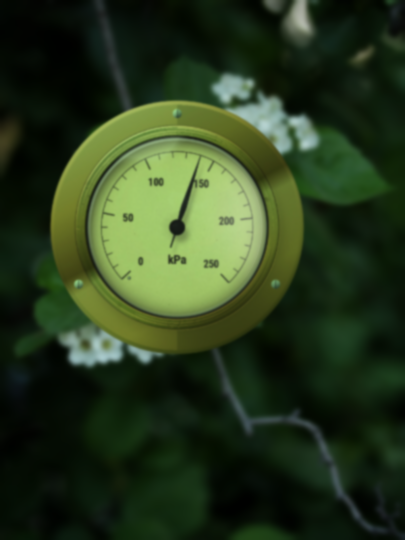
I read 140 kPa
